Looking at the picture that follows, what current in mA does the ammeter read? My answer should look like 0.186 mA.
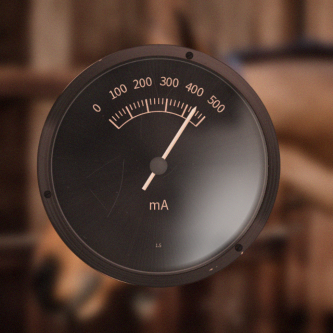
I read 440 mA
